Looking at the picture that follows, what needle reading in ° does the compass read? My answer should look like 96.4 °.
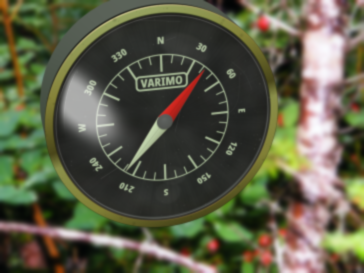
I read 40 °
